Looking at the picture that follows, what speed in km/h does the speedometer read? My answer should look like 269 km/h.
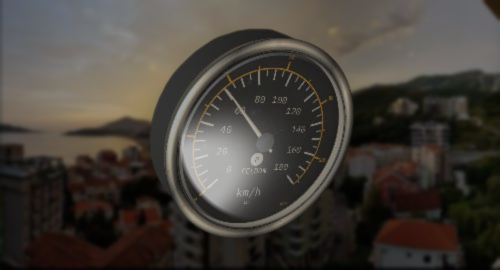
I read 60 km/h
